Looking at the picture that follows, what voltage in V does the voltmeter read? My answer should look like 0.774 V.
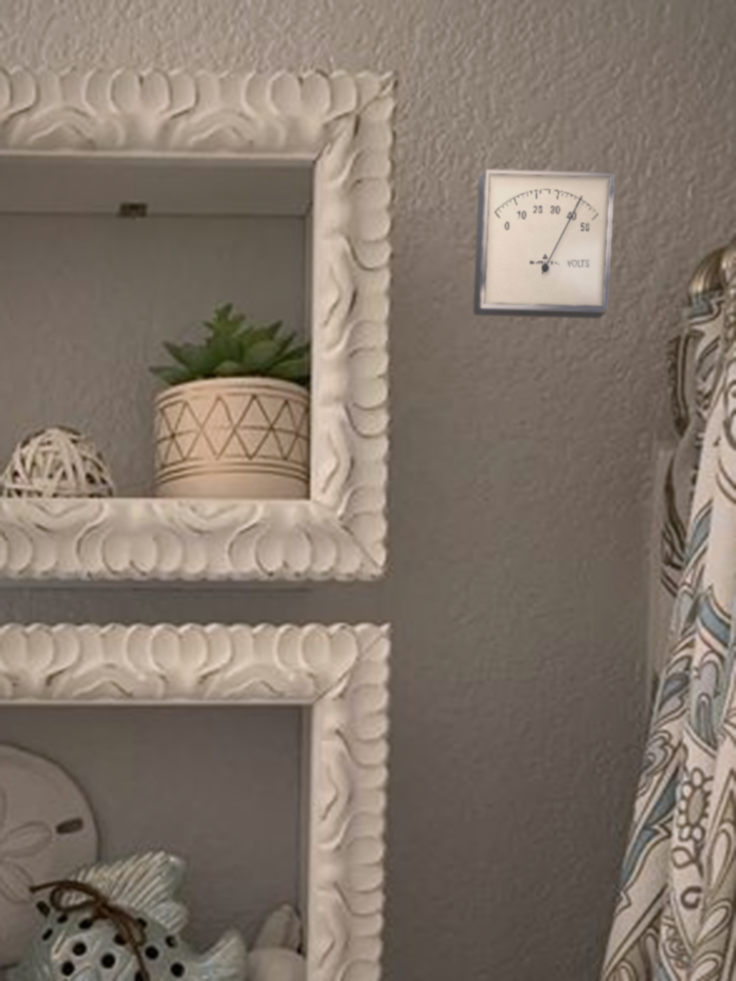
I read 40 V
